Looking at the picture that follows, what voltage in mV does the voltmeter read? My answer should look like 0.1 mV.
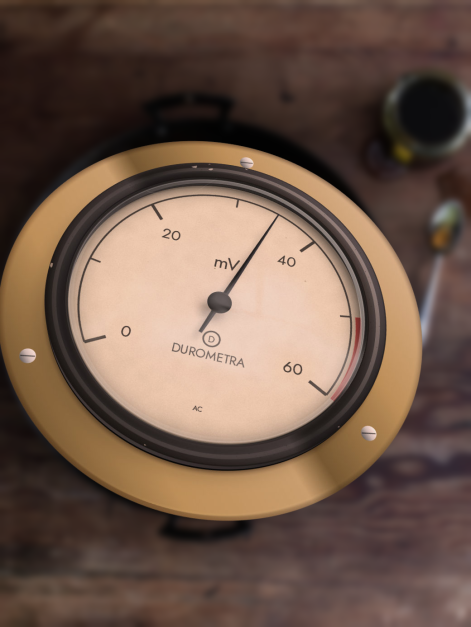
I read 35 mV
